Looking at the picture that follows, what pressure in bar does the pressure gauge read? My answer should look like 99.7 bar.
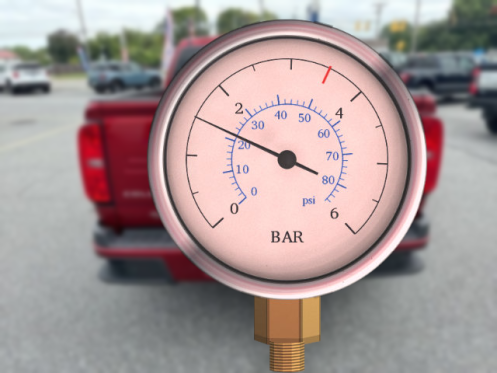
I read 1.5 bar
